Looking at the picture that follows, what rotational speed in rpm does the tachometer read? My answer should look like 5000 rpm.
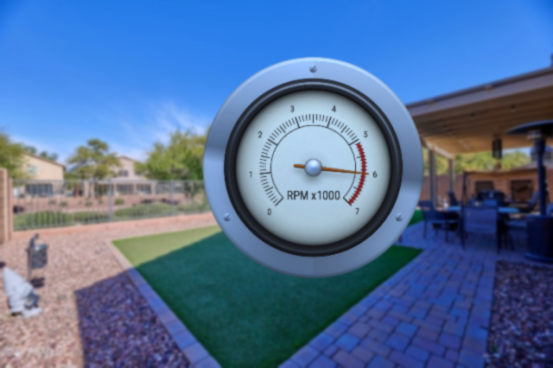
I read 6000 rpm
